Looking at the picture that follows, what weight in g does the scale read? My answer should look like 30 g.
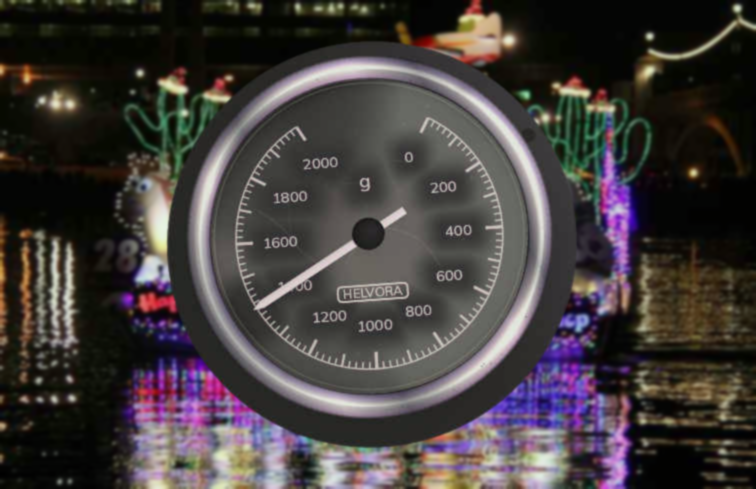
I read 1400 g
